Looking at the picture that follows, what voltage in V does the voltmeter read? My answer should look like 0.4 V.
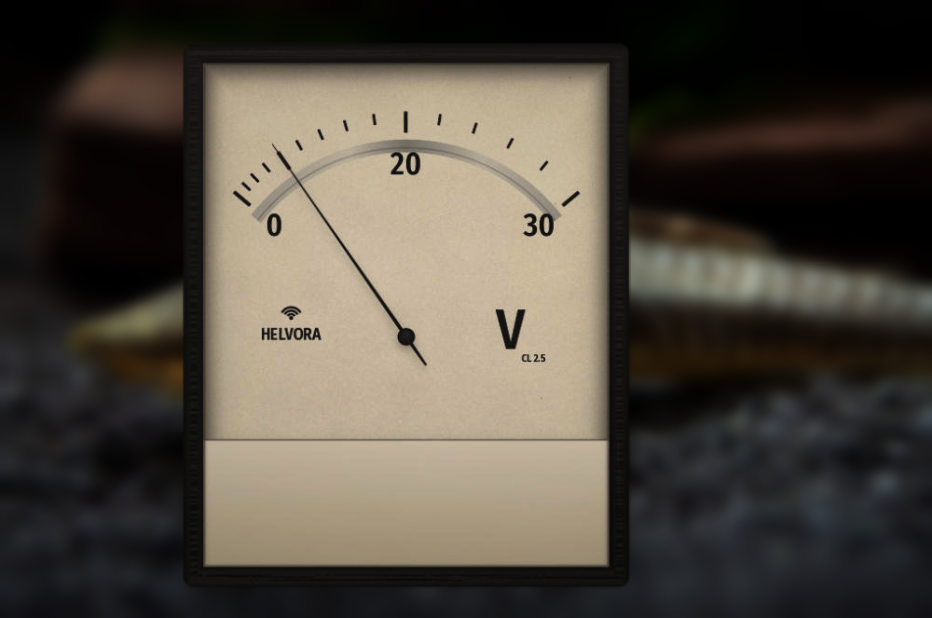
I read 10 V
